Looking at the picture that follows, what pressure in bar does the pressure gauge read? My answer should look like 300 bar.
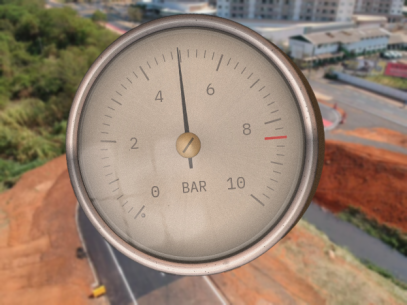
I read 5 bar
